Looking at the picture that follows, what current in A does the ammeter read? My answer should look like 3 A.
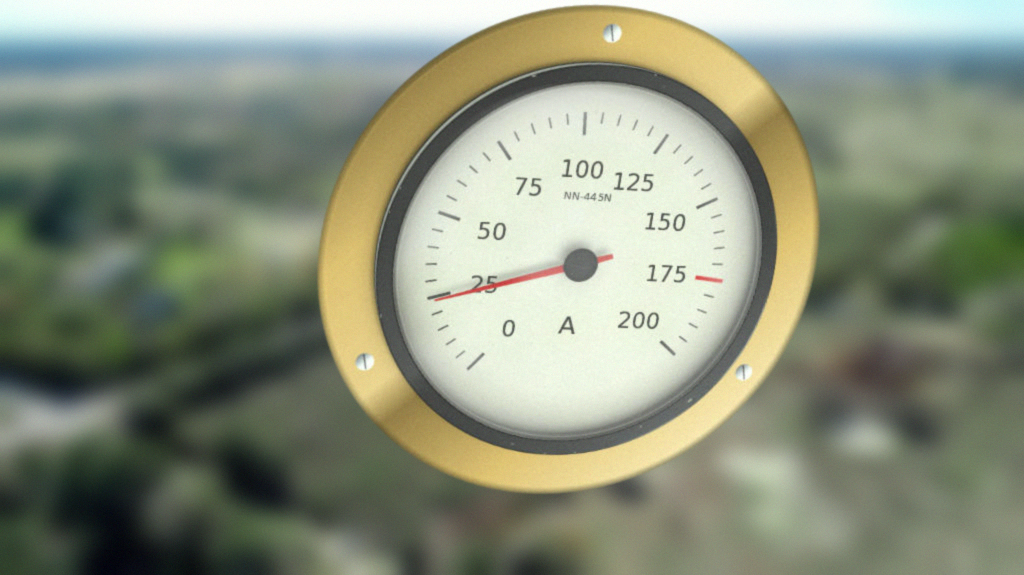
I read 25 A
